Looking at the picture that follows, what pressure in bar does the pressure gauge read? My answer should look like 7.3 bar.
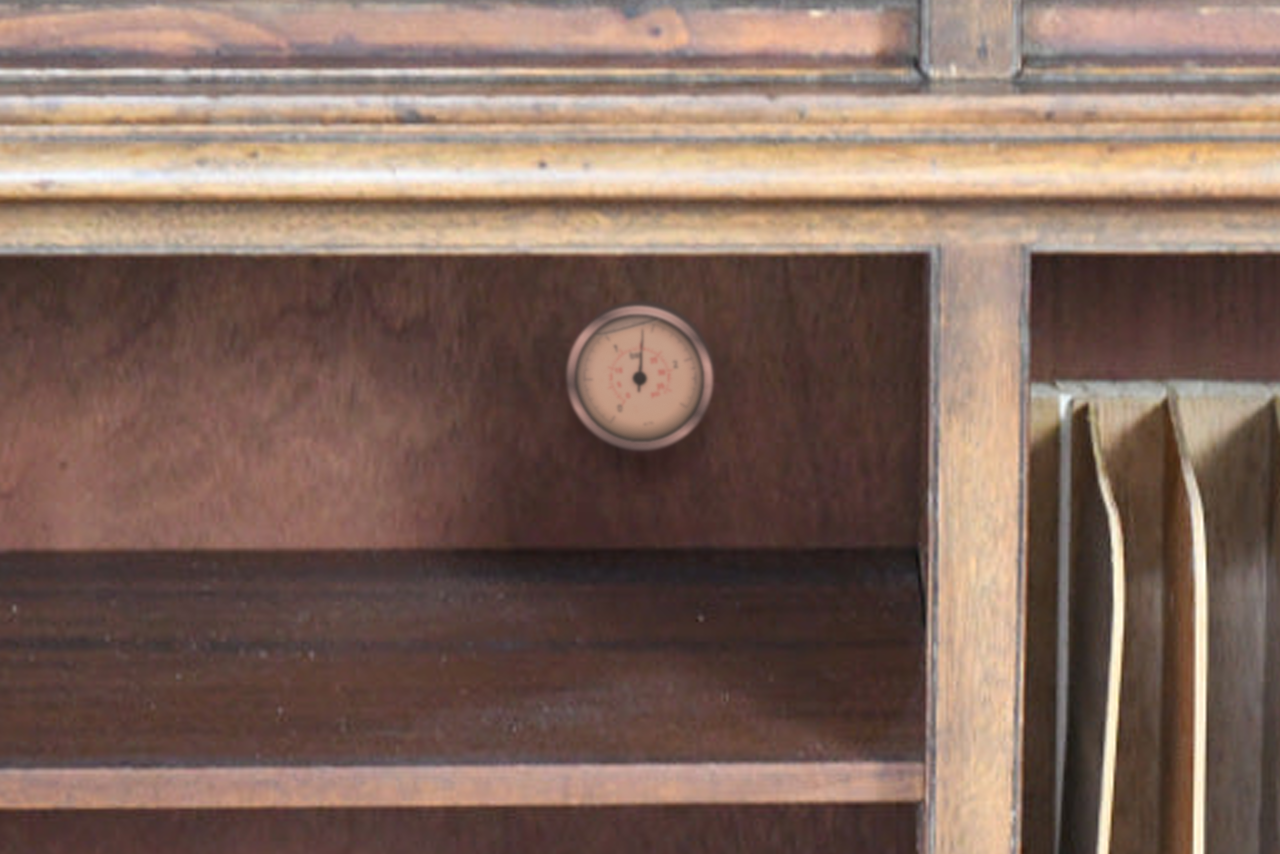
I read 1.4 bar
